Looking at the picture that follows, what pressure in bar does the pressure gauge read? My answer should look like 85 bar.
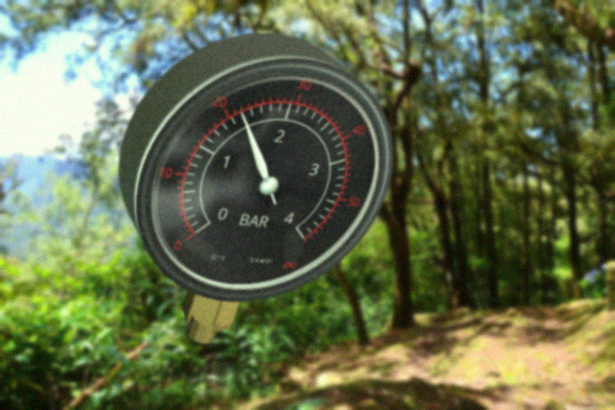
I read 1.5 bar
